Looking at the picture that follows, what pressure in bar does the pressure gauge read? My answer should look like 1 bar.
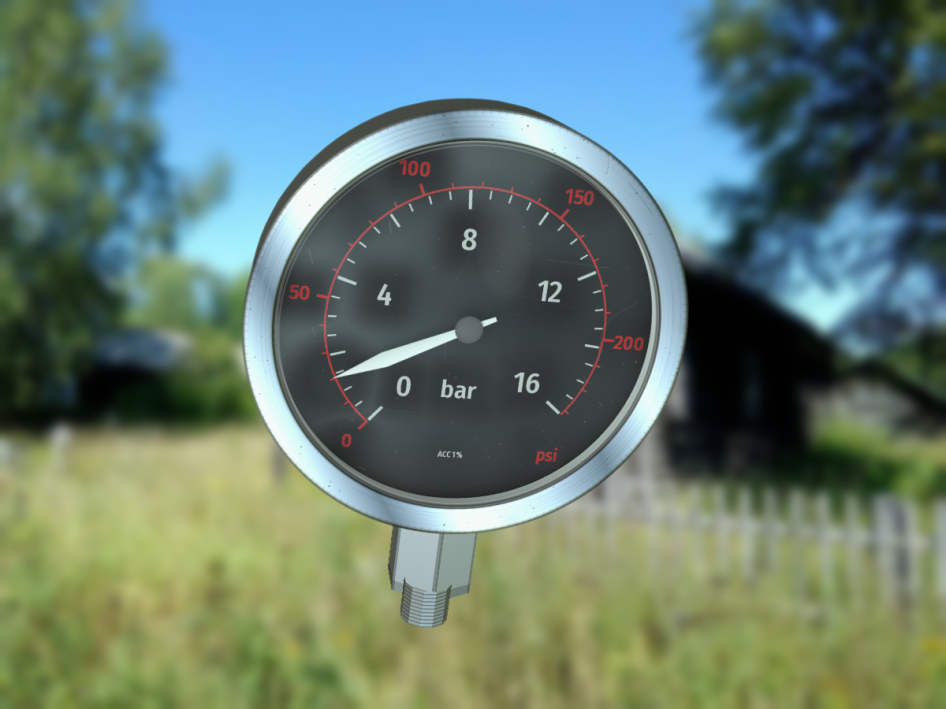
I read 1.5 bar
